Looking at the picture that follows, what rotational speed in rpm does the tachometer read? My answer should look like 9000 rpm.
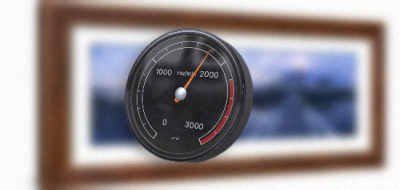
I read 1800 rpm
